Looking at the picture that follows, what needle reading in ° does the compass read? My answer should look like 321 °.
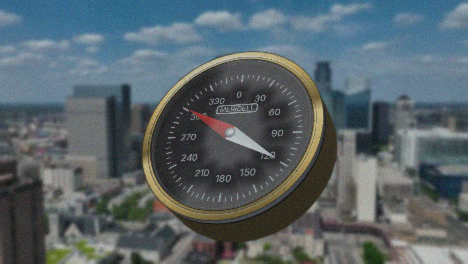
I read 300 °
